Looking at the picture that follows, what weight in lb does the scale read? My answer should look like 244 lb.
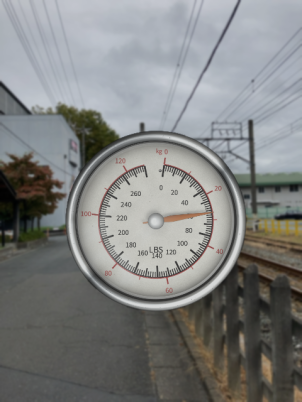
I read 60 lb
